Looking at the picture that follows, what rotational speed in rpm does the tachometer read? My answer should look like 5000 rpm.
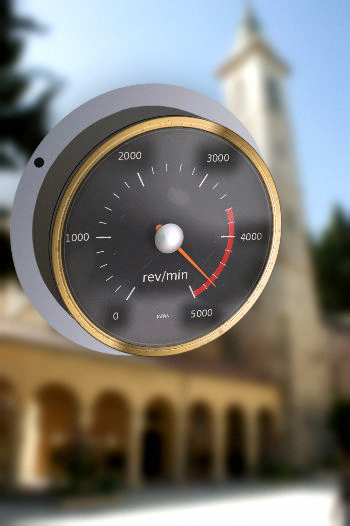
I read 4700 rpm
